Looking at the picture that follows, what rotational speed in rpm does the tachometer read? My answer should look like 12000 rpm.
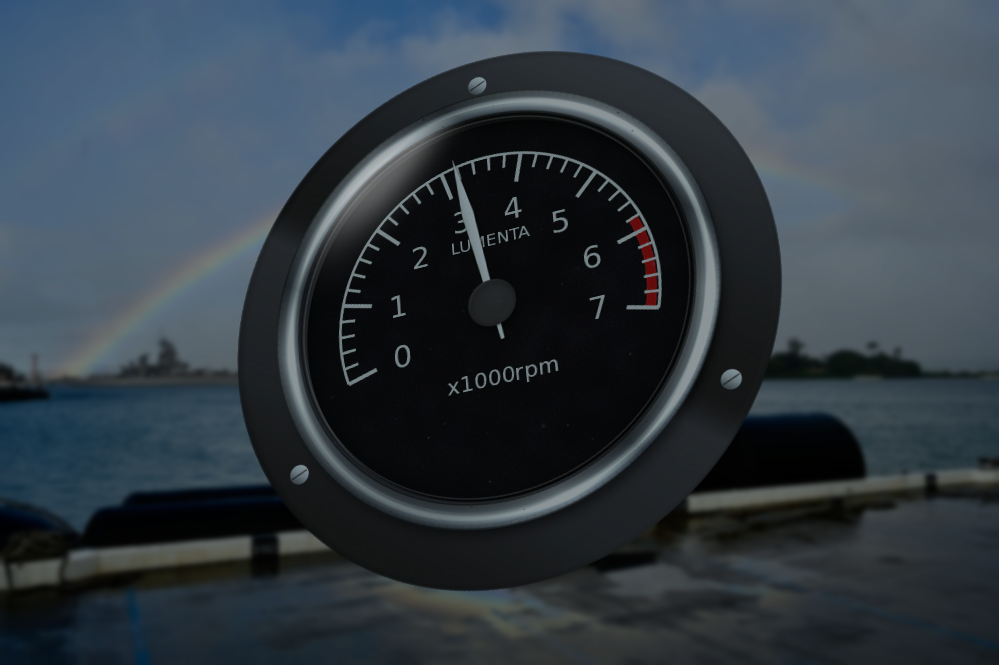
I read 3200 rpm
